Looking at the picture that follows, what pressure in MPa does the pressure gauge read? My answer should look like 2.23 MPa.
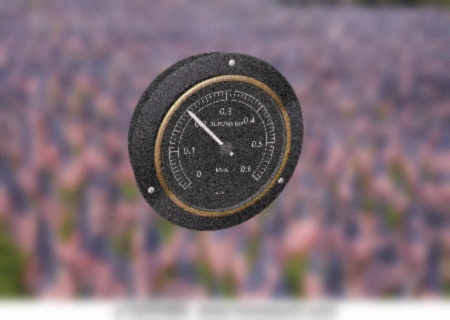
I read 0.2 MPa
